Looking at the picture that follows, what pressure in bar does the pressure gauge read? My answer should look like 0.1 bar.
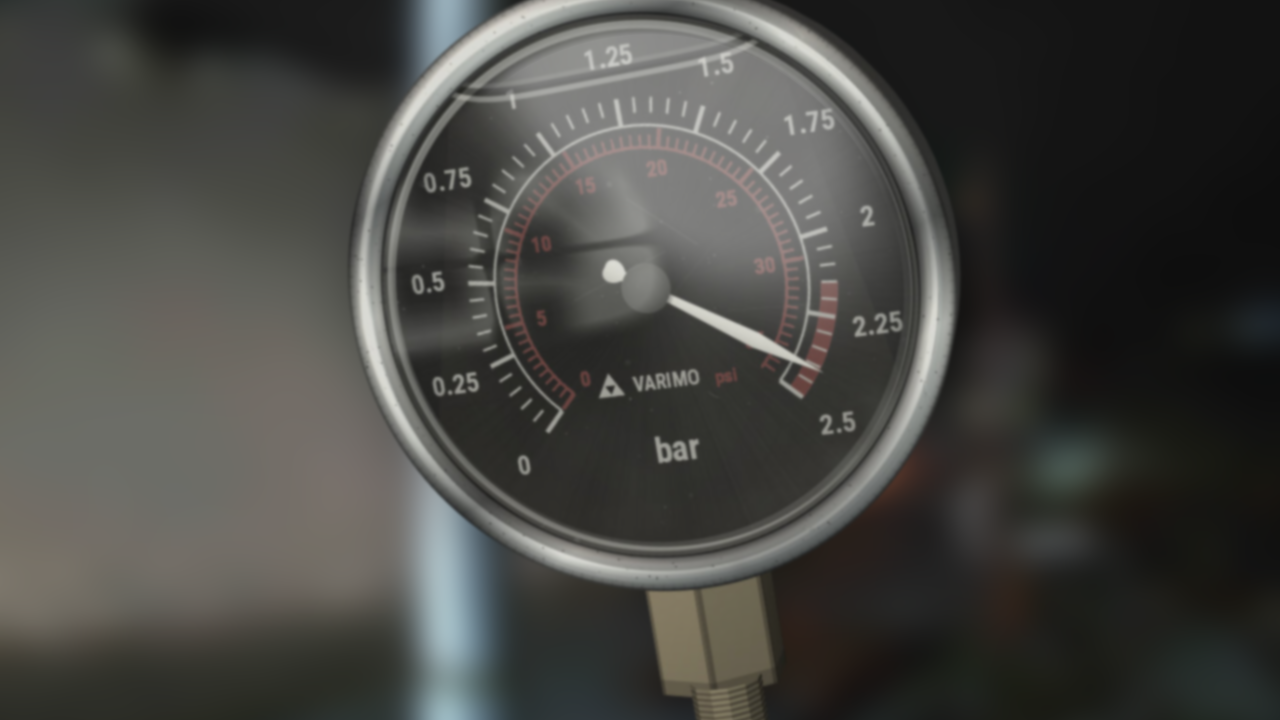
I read 2.4 bar
